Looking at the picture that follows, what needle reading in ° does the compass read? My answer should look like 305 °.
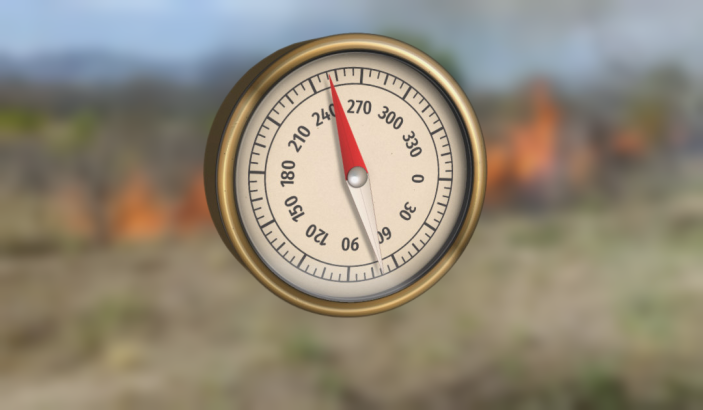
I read 250 °
